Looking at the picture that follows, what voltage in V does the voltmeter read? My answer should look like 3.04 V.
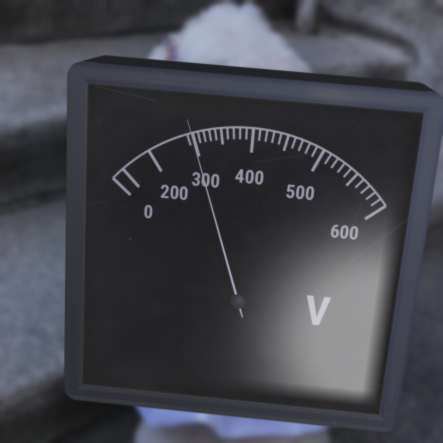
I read 300 V
